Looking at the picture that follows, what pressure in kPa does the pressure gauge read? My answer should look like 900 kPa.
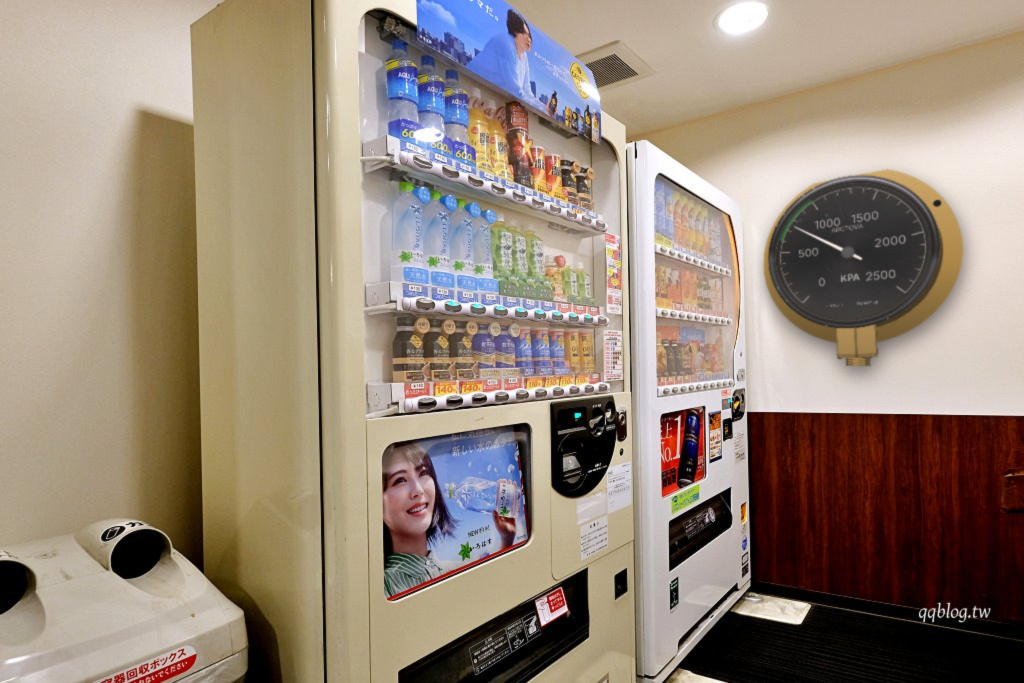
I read 750 kPa
